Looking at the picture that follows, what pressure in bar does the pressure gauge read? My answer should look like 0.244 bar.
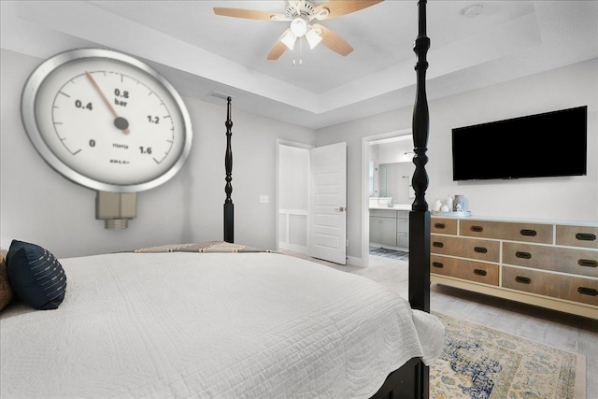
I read 0.6 bar
